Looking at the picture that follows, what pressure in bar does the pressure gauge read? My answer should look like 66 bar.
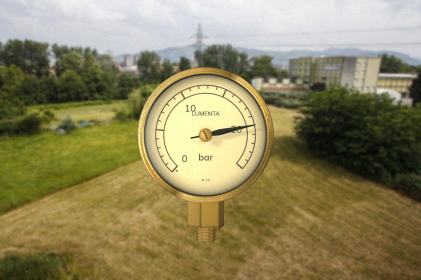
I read 20 bar
